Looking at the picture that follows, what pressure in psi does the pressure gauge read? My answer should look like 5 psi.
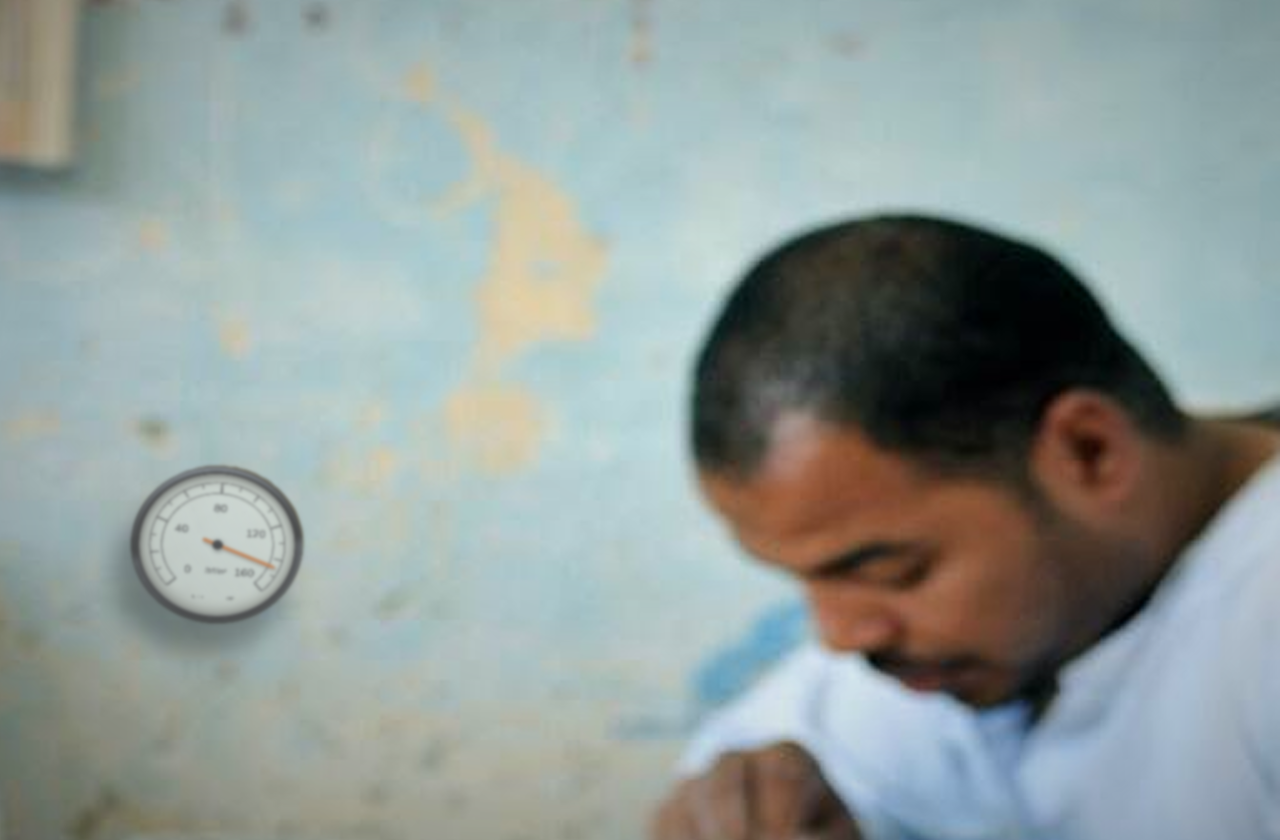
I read 145 psi
